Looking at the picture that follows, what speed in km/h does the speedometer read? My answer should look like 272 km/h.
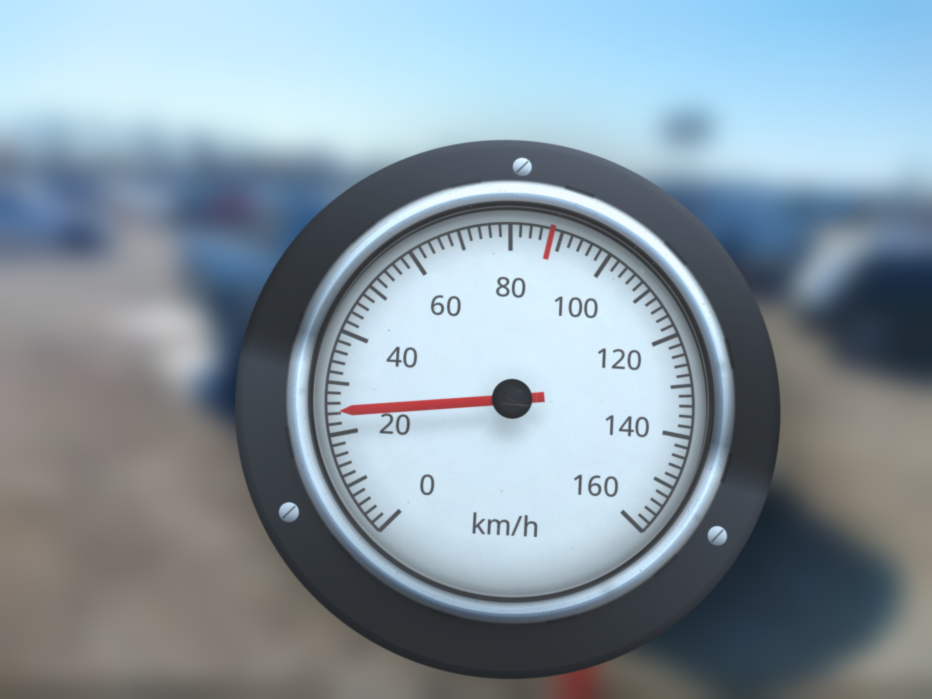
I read 24 km/h
